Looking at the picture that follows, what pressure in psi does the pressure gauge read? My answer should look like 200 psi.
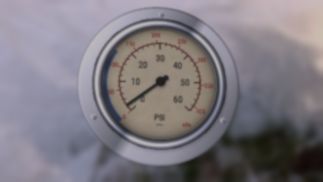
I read 2 psi
